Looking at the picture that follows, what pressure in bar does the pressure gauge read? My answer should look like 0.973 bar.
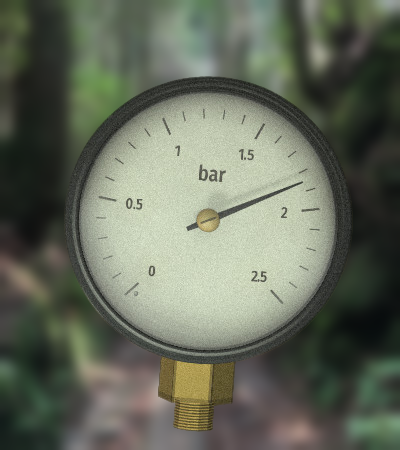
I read 1.85 bar
